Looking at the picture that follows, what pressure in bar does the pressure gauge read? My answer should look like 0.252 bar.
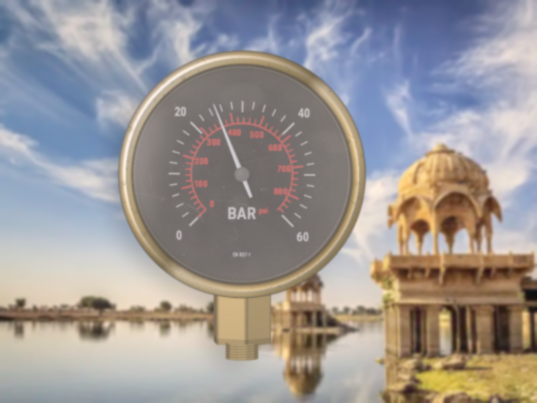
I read 25 bar
